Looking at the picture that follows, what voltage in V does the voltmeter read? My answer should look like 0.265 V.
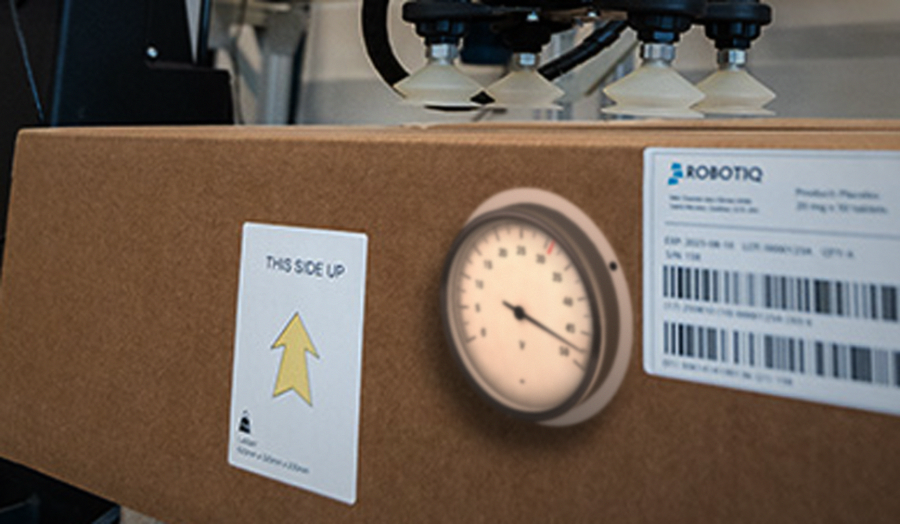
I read 47.5 V
